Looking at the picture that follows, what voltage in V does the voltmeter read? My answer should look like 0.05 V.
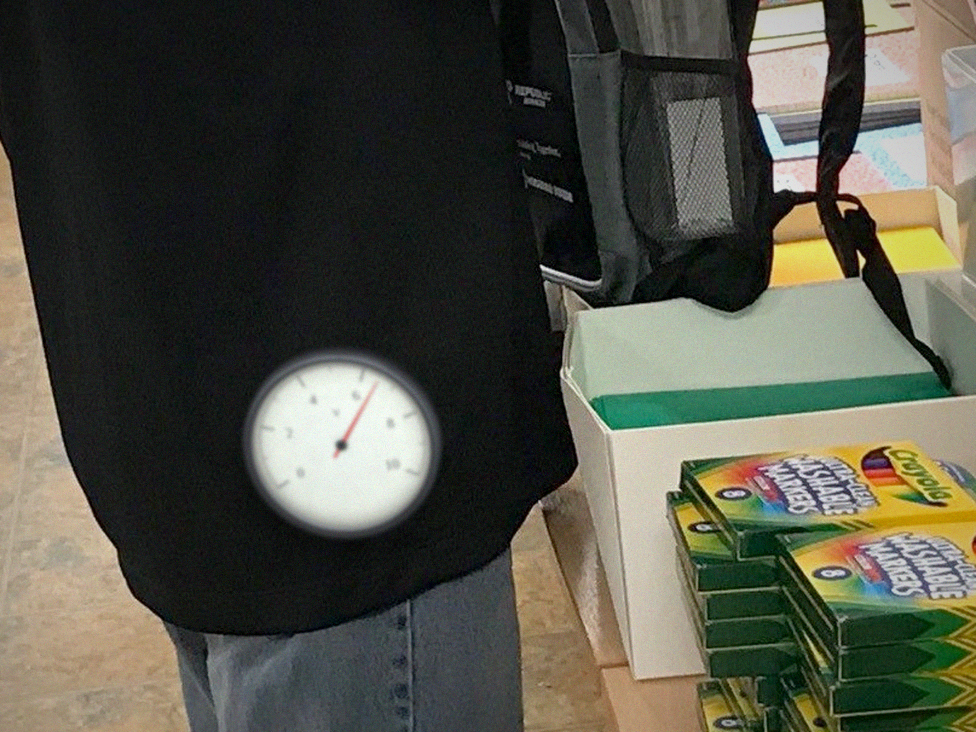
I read 6.5 V
